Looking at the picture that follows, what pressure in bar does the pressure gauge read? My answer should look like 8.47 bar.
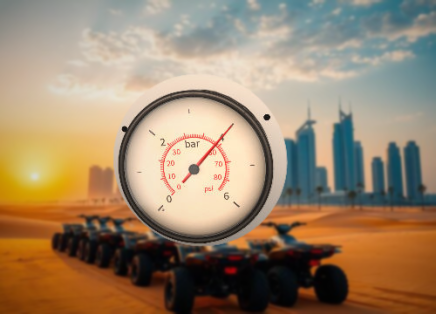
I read 4 bar
